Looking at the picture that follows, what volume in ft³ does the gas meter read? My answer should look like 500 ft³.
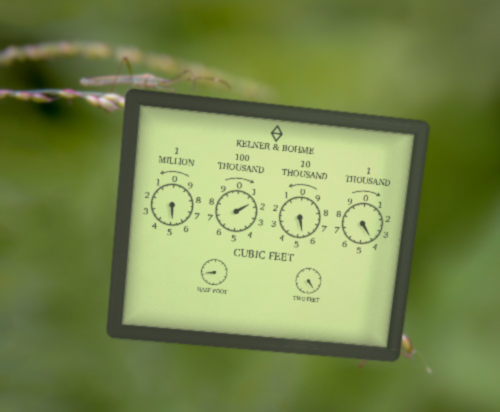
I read 515400 ft³
